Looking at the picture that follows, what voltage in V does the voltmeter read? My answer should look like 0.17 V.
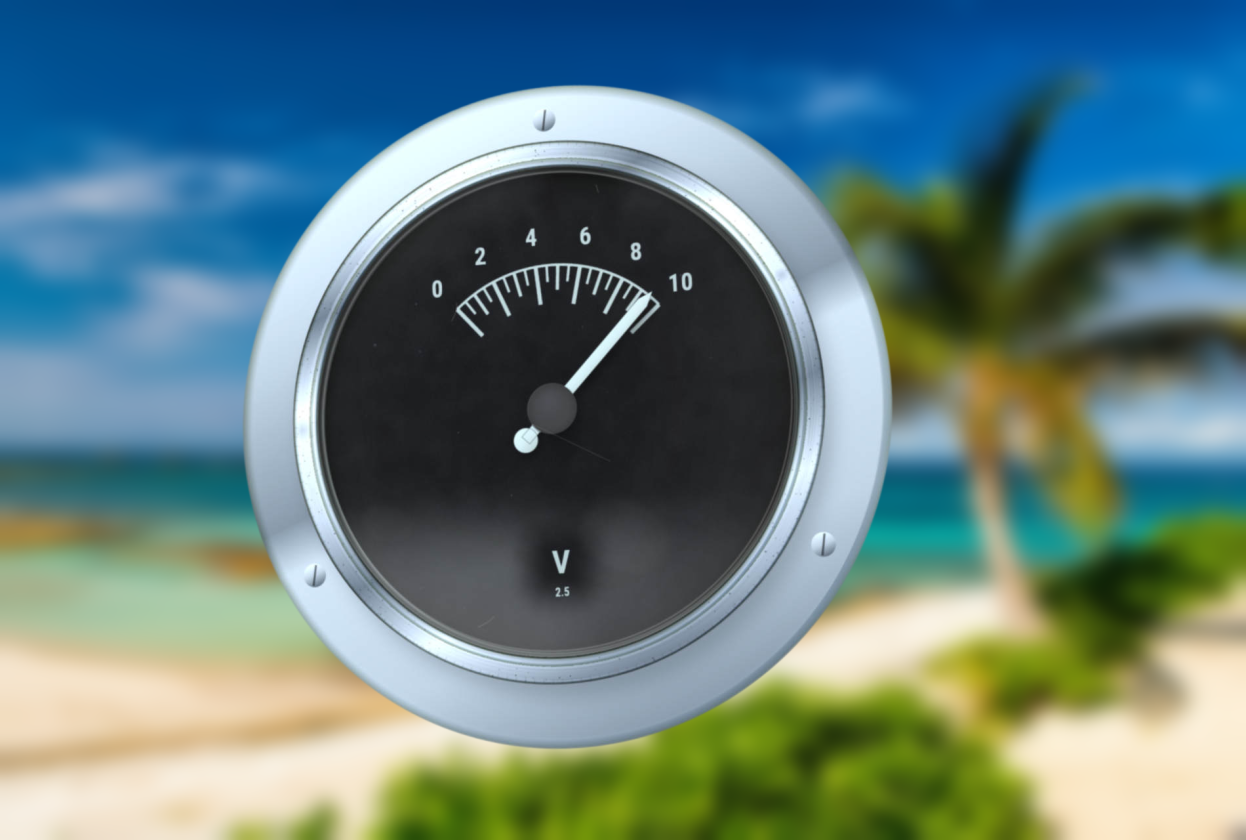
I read 9.5 V
